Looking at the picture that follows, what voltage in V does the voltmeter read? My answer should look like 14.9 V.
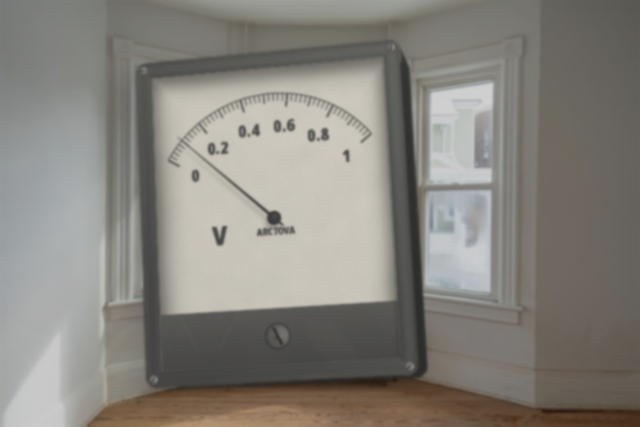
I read 0.1 V
